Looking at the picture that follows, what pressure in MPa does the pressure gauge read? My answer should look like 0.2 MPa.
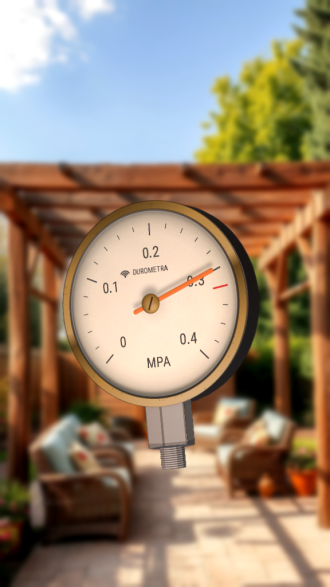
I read 0.3 MPa
